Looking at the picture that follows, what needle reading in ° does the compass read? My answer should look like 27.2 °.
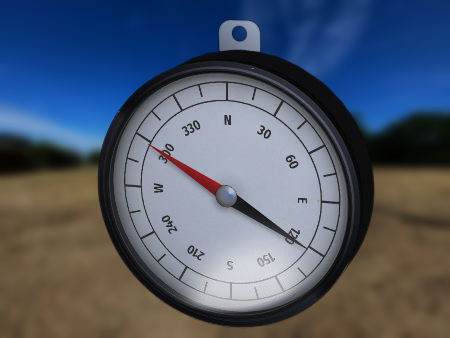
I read 300 °
